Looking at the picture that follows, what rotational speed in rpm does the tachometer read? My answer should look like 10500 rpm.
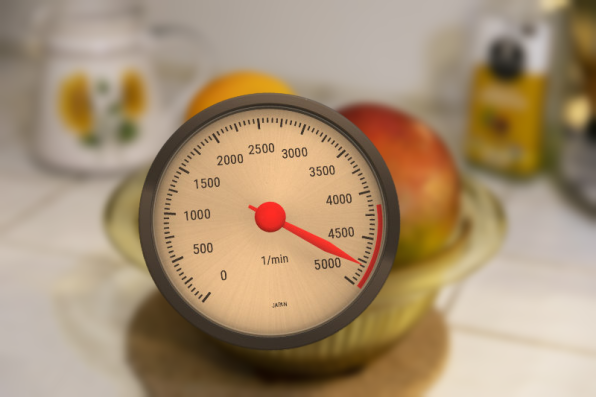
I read 4800 rpm
